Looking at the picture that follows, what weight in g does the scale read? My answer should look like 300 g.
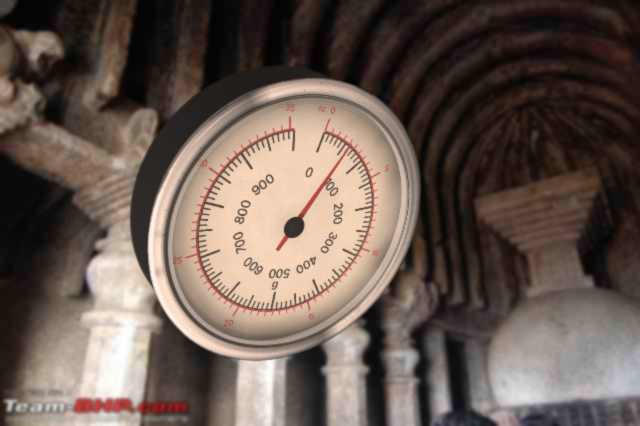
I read 50 g
